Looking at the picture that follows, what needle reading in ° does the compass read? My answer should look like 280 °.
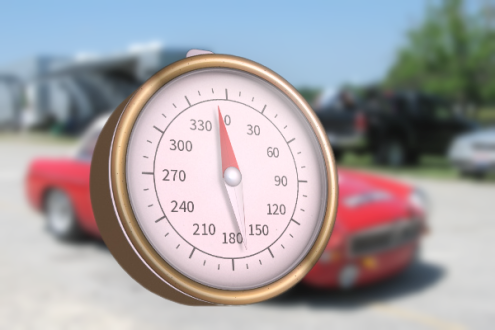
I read 350 °
